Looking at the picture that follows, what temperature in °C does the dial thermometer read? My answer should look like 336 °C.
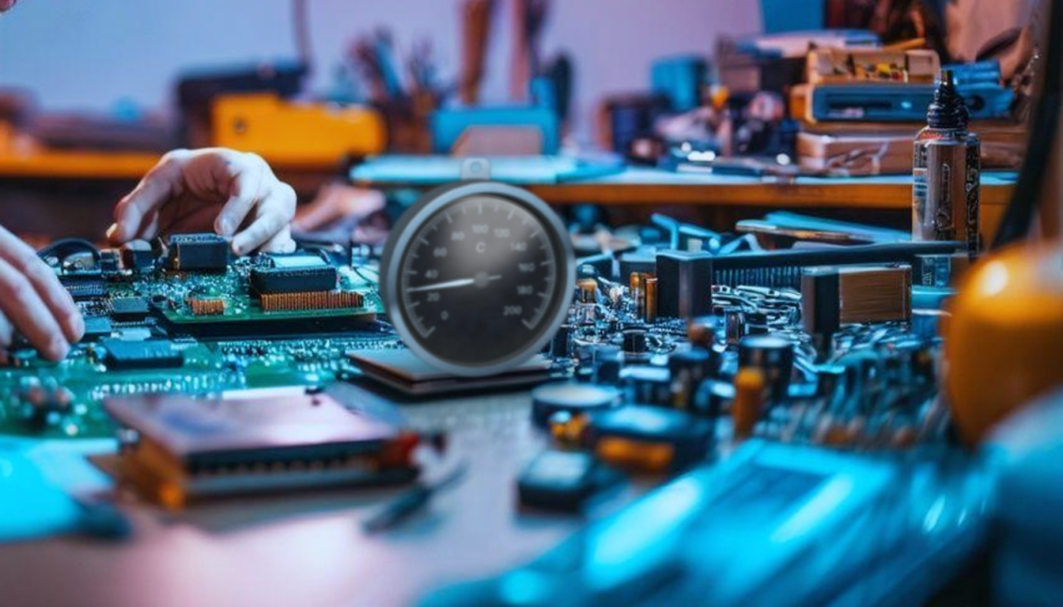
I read 30 °C
